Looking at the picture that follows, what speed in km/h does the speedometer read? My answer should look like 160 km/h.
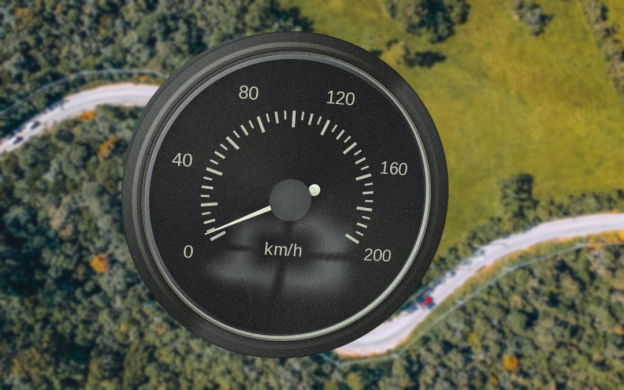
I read 5 km/h
